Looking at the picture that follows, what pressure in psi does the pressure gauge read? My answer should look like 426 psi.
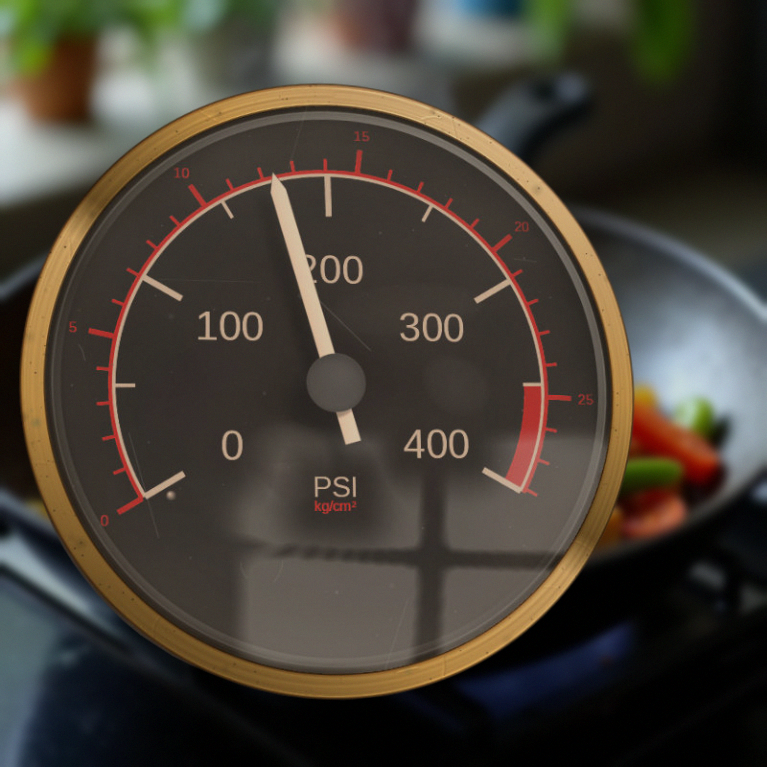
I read 175 psi
